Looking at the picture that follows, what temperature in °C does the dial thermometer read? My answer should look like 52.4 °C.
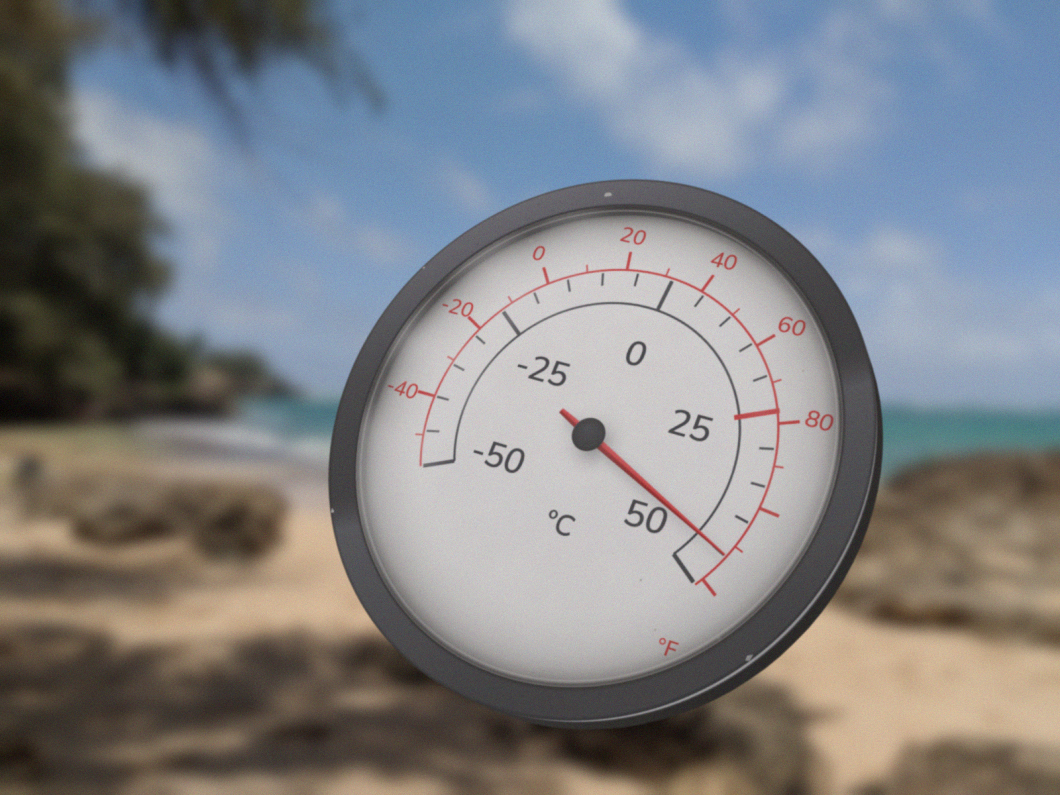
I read 45 °C
